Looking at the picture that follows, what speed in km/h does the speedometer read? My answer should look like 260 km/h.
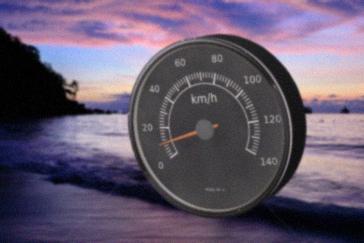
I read 10 km/h
